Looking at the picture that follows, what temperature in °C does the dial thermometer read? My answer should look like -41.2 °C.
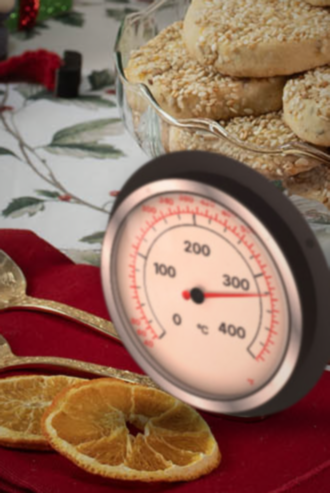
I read 320 °C
